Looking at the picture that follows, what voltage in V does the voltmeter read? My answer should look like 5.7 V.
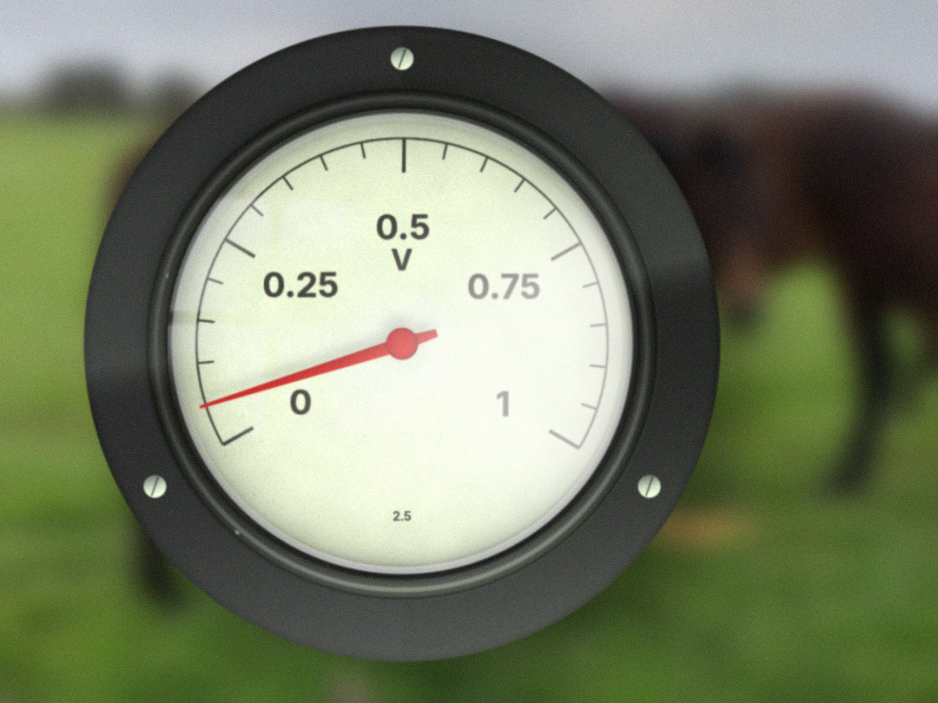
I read 0.05 V
